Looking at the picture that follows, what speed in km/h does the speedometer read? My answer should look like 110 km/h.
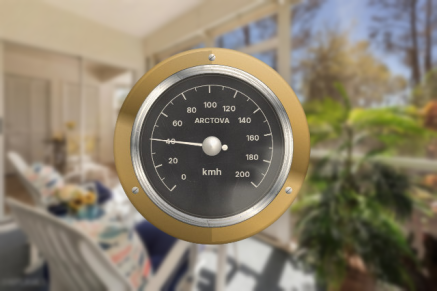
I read 40 km/h
